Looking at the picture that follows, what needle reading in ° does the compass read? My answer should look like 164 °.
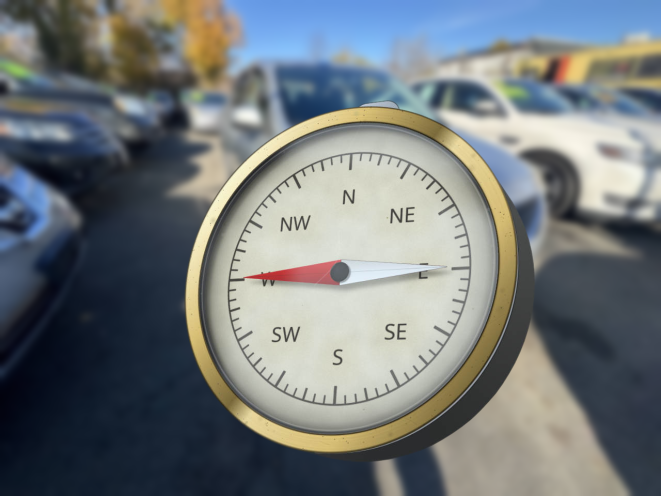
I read 270 °
